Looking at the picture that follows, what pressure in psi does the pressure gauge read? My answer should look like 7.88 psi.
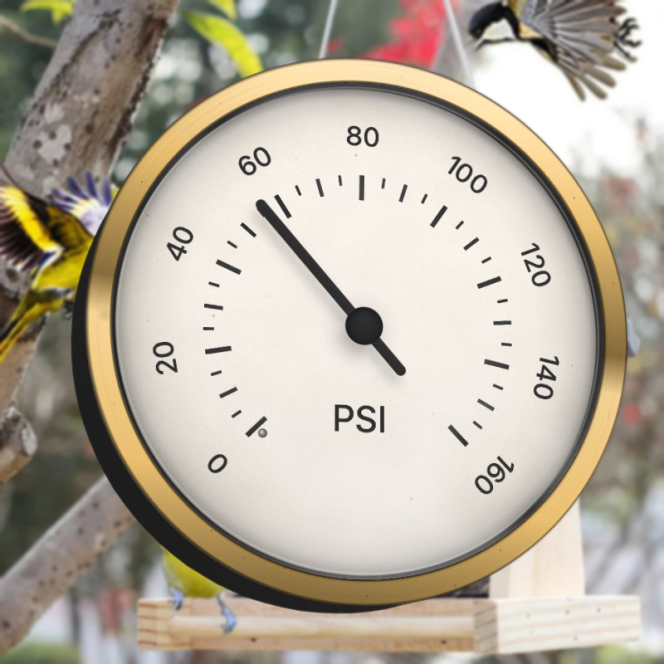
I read 55 psi
